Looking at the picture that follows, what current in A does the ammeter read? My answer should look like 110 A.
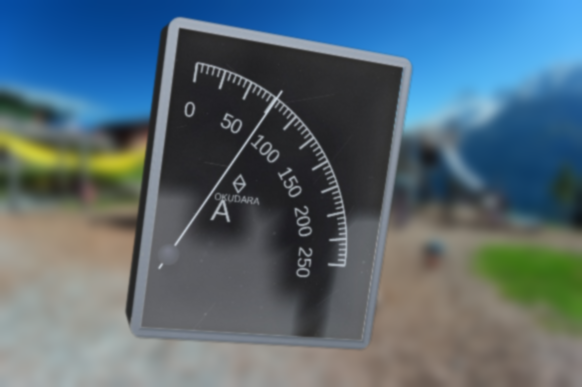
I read 75 A
